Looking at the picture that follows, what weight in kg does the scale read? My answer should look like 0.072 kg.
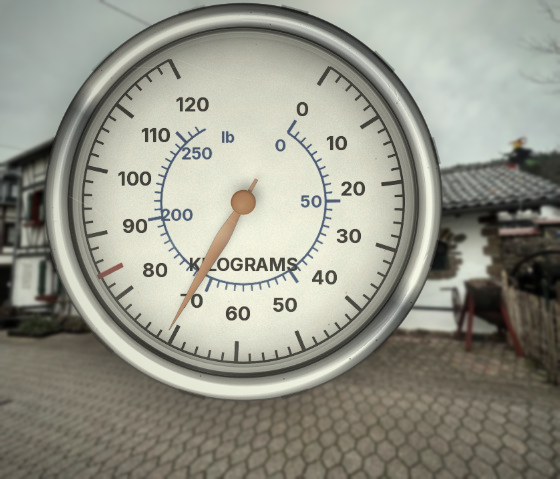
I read 71 kg
